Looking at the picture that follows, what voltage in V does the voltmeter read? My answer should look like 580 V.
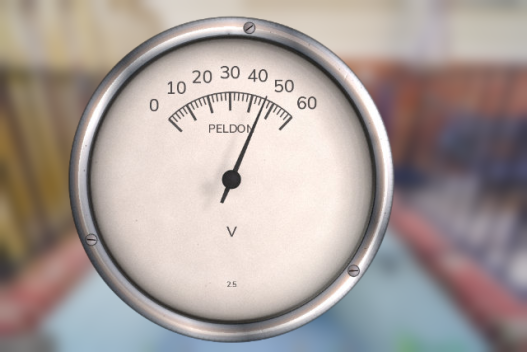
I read 46 V
